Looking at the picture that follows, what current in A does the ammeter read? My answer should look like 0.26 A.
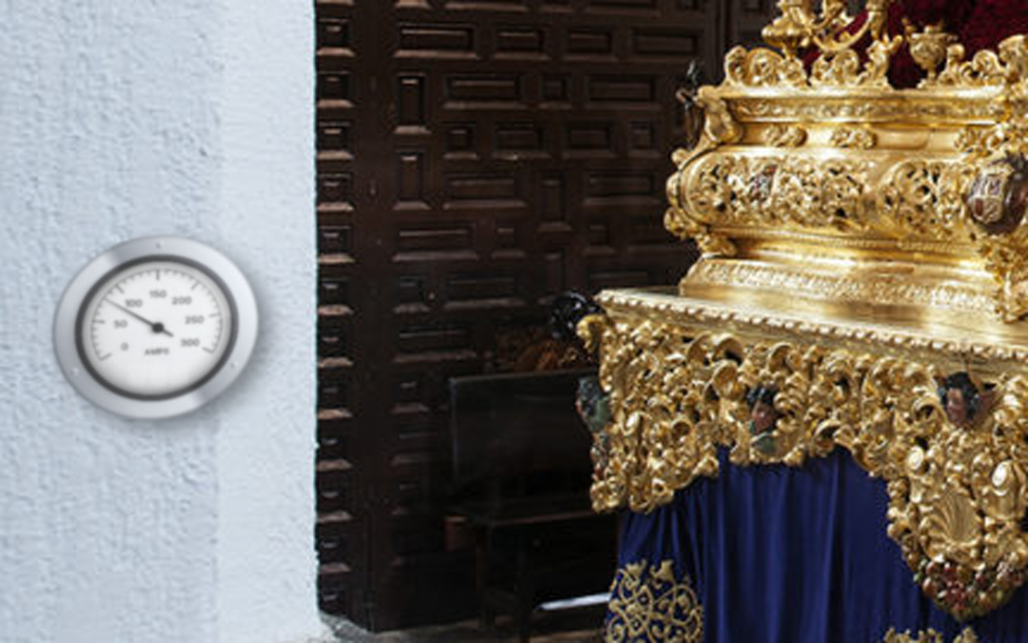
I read 80 A
